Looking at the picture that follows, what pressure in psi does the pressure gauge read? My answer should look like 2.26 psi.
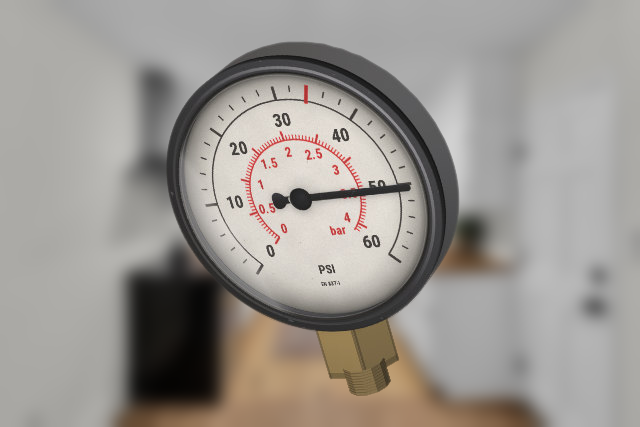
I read 50 psi
